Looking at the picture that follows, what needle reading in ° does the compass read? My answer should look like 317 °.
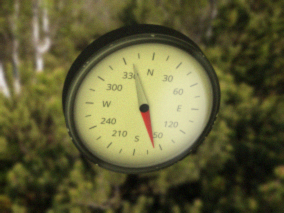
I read 157.5 °
